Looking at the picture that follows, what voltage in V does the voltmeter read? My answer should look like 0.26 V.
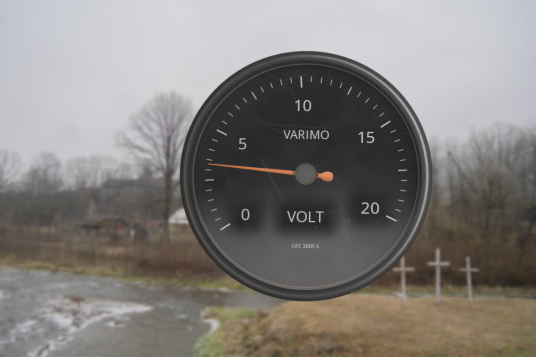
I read 3.25 V
